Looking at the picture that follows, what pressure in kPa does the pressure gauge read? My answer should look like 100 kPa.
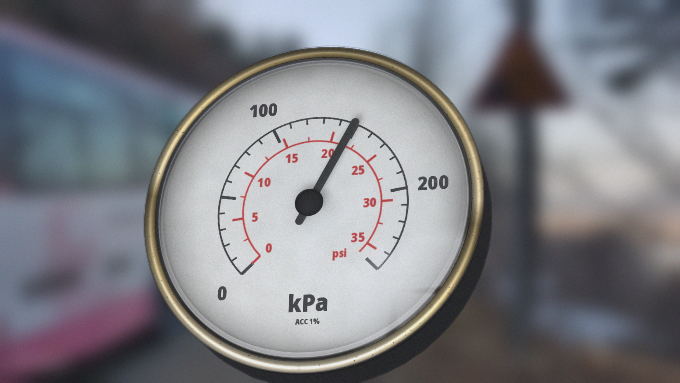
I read 150 kPa
